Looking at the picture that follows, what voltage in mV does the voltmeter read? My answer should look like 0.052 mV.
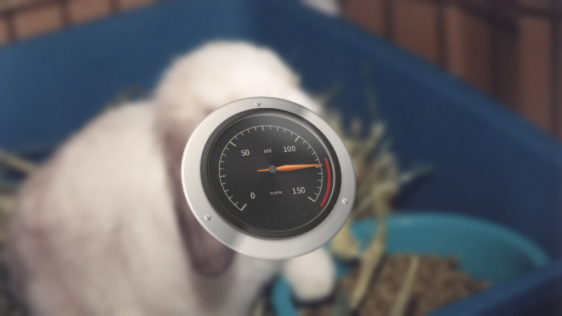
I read 125 mV
